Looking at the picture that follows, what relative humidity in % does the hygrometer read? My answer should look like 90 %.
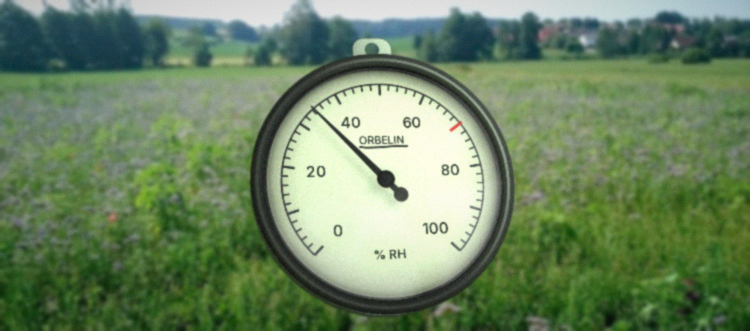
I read 34 %
